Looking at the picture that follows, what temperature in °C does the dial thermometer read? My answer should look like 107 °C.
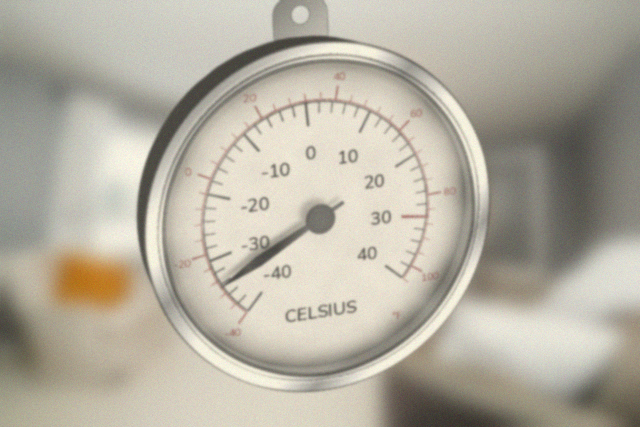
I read -34 °C
